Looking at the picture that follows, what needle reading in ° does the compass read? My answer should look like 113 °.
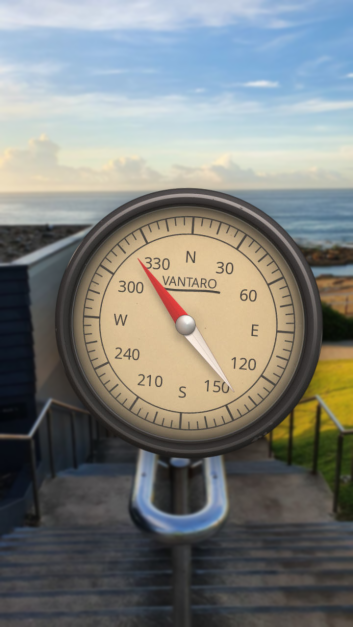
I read 320 °
